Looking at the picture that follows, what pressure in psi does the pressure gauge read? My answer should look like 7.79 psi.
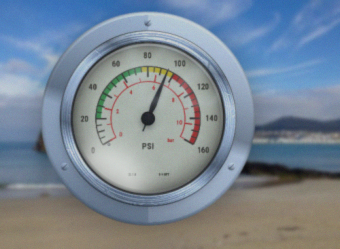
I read 95 psi
